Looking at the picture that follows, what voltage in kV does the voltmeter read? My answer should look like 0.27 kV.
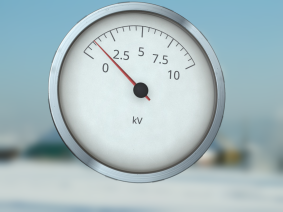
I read 1 kV
